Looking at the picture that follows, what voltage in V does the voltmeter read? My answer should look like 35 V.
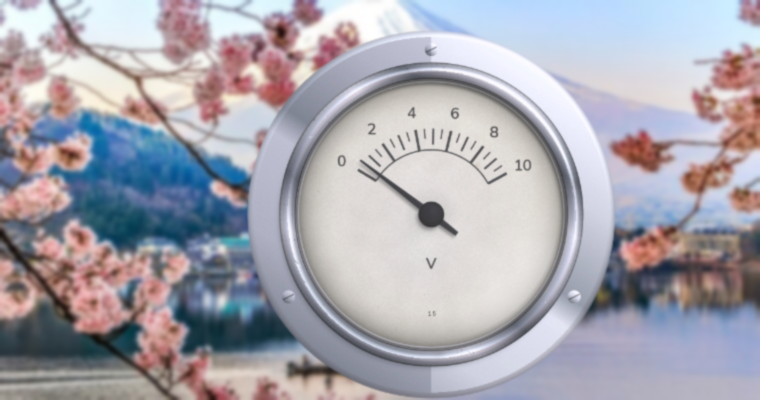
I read 0.5 V
